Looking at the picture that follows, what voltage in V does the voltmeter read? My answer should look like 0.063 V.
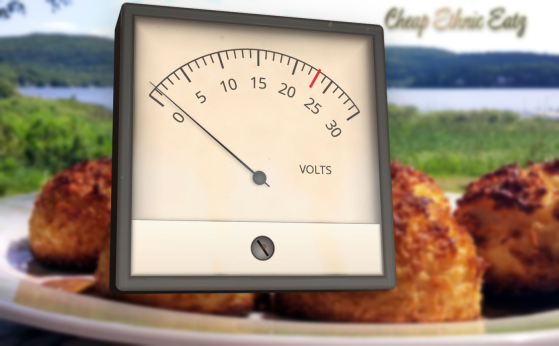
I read 1 V
